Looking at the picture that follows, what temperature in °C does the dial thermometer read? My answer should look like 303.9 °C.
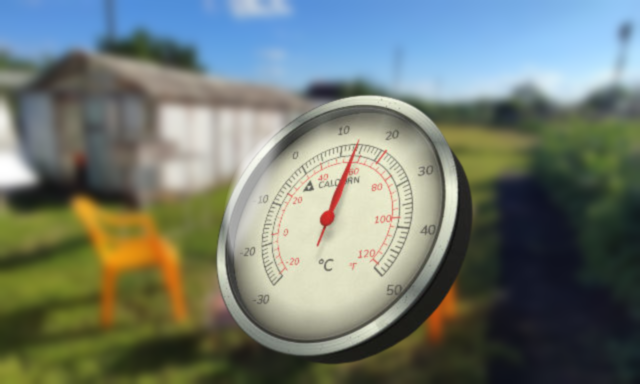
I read 15 °C
